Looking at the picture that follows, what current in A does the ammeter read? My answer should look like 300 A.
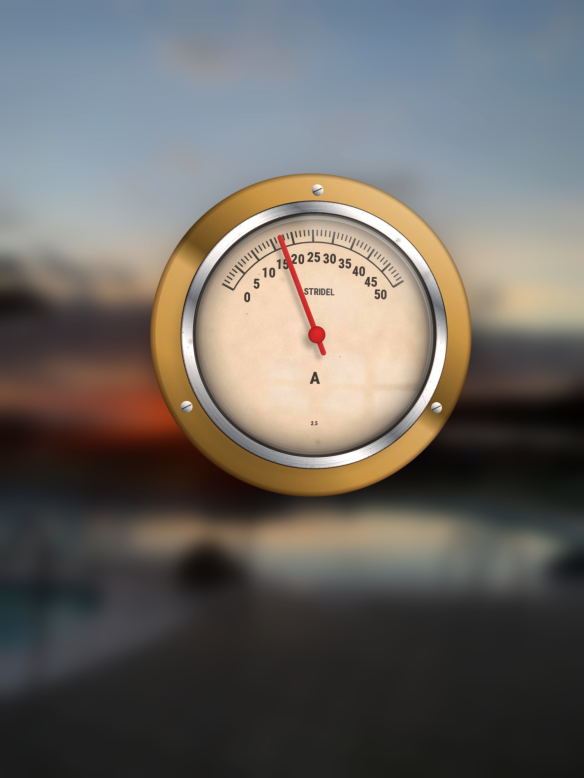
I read 17 A
